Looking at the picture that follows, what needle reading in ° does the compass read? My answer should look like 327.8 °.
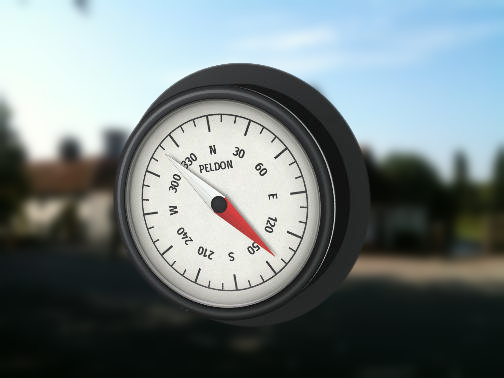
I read 140 °
